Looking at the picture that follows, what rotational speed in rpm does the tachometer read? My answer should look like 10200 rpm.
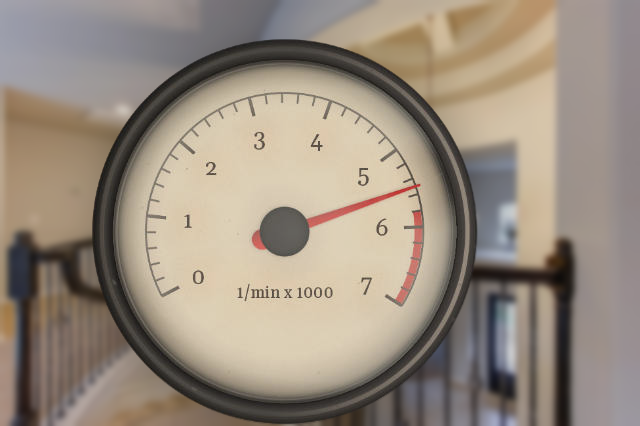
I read 5500 rpm
